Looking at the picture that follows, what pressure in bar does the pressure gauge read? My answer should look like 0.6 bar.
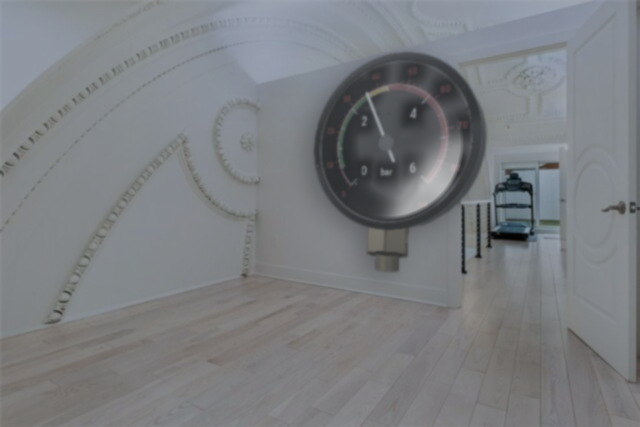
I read 2.5 bar
